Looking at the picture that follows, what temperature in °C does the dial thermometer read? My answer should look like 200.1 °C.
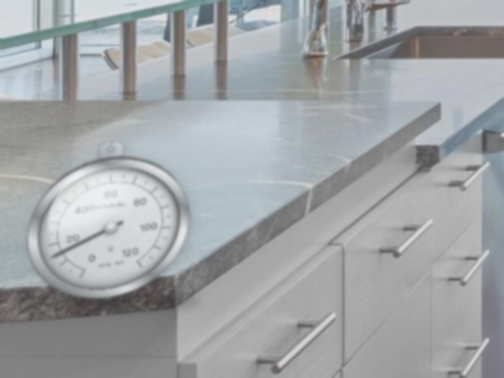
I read 15 °C
